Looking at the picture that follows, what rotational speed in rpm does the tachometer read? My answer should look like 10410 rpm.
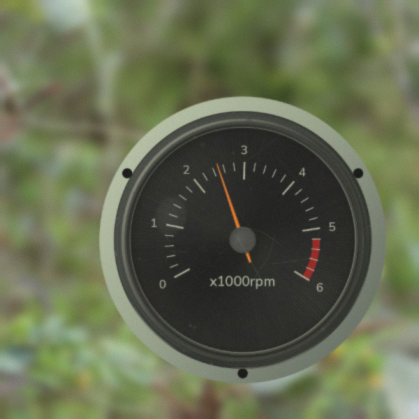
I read 2500 rpm
